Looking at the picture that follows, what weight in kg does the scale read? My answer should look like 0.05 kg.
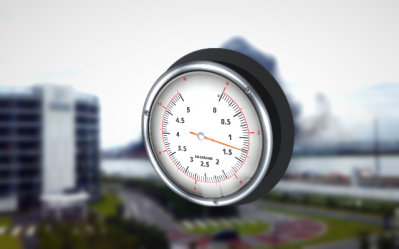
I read 1.25 kg
